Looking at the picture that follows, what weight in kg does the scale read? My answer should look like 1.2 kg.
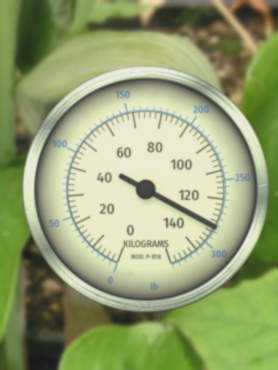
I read 130 kg
